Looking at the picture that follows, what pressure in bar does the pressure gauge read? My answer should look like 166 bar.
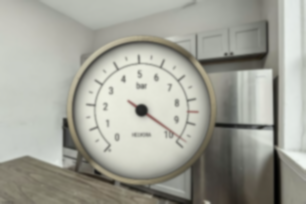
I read 9.75 bar
